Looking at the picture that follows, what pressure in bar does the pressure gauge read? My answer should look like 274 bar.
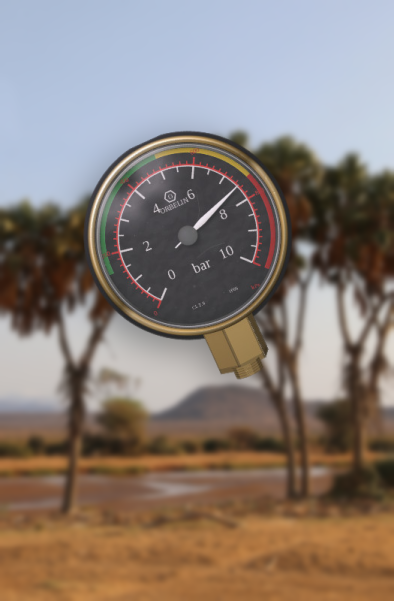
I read 7.5 bar
